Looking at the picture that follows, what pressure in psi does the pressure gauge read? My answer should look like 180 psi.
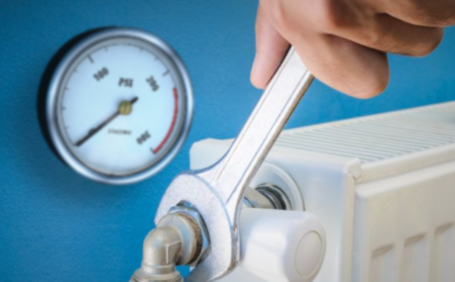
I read 0 psi
